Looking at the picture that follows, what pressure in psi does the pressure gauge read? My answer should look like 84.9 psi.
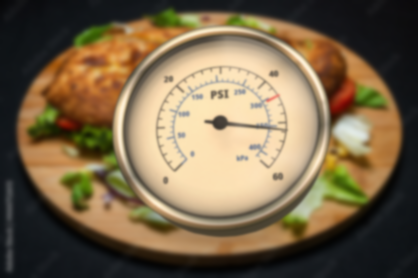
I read 52 psi
